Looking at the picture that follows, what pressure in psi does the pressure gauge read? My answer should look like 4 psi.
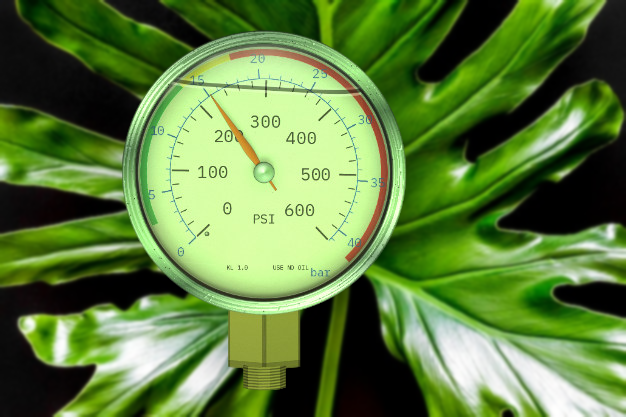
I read 220 psi
